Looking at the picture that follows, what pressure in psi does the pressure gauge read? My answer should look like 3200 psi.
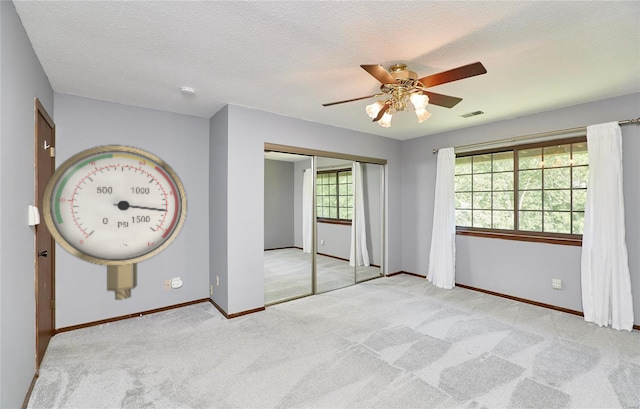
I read 1300 psi
